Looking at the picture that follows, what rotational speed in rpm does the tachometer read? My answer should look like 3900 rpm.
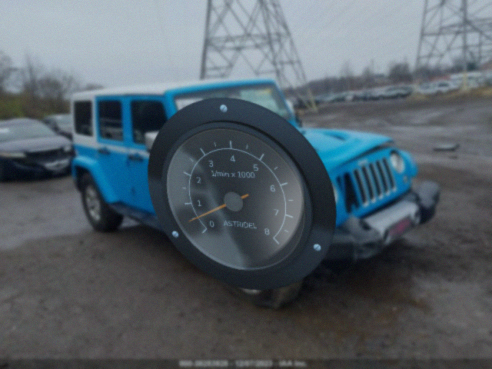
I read 500 rpm
